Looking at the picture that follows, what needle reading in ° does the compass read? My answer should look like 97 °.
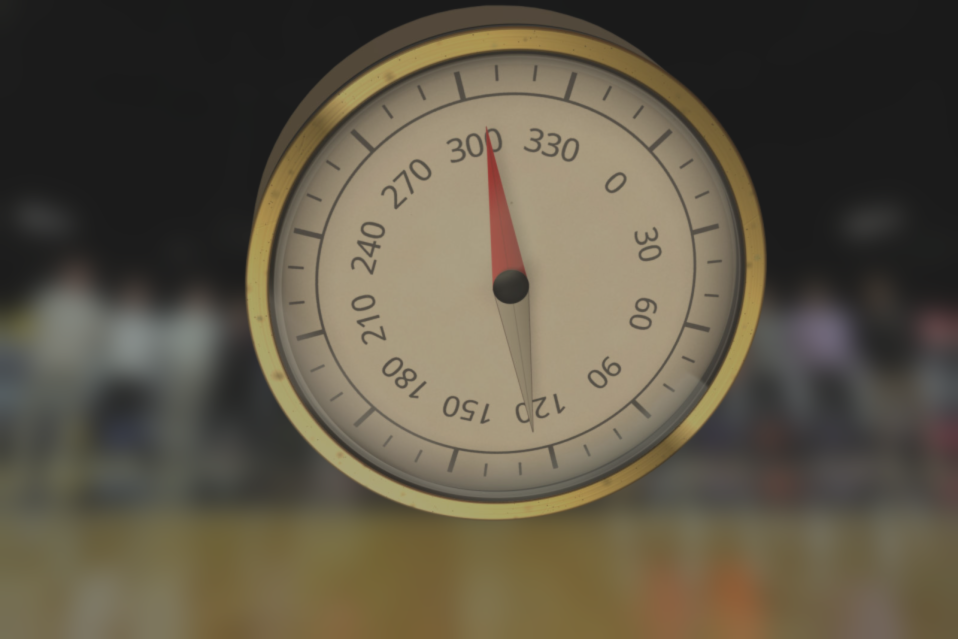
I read 305 °
